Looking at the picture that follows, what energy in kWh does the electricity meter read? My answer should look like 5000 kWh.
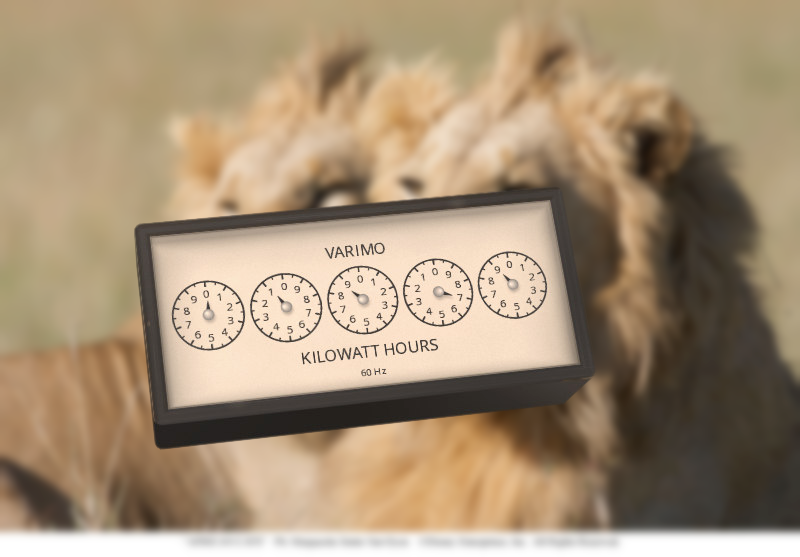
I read 869 kWh
